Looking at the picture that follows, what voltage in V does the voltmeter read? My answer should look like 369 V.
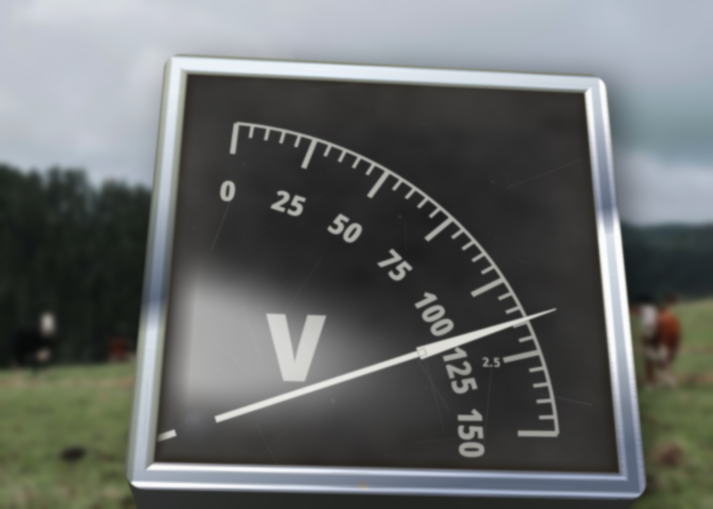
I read 115 V
